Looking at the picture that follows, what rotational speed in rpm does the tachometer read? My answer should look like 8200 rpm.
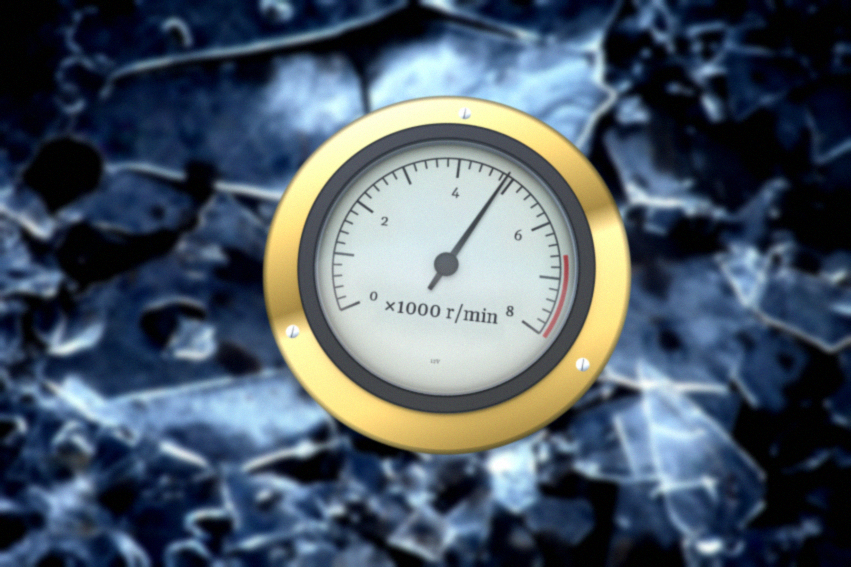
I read 4900 rpm
